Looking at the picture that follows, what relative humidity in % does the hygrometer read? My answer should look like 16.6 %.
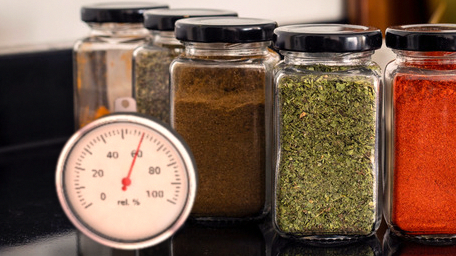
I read 60 %
